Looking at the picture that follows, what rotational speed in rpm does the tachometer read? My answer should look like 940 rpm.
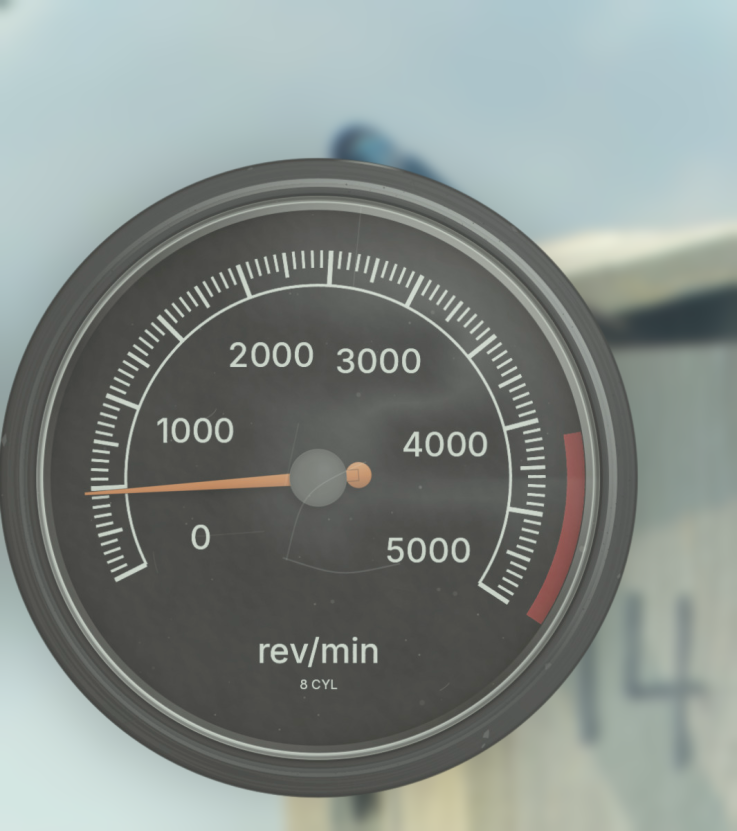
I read 475 rpm
